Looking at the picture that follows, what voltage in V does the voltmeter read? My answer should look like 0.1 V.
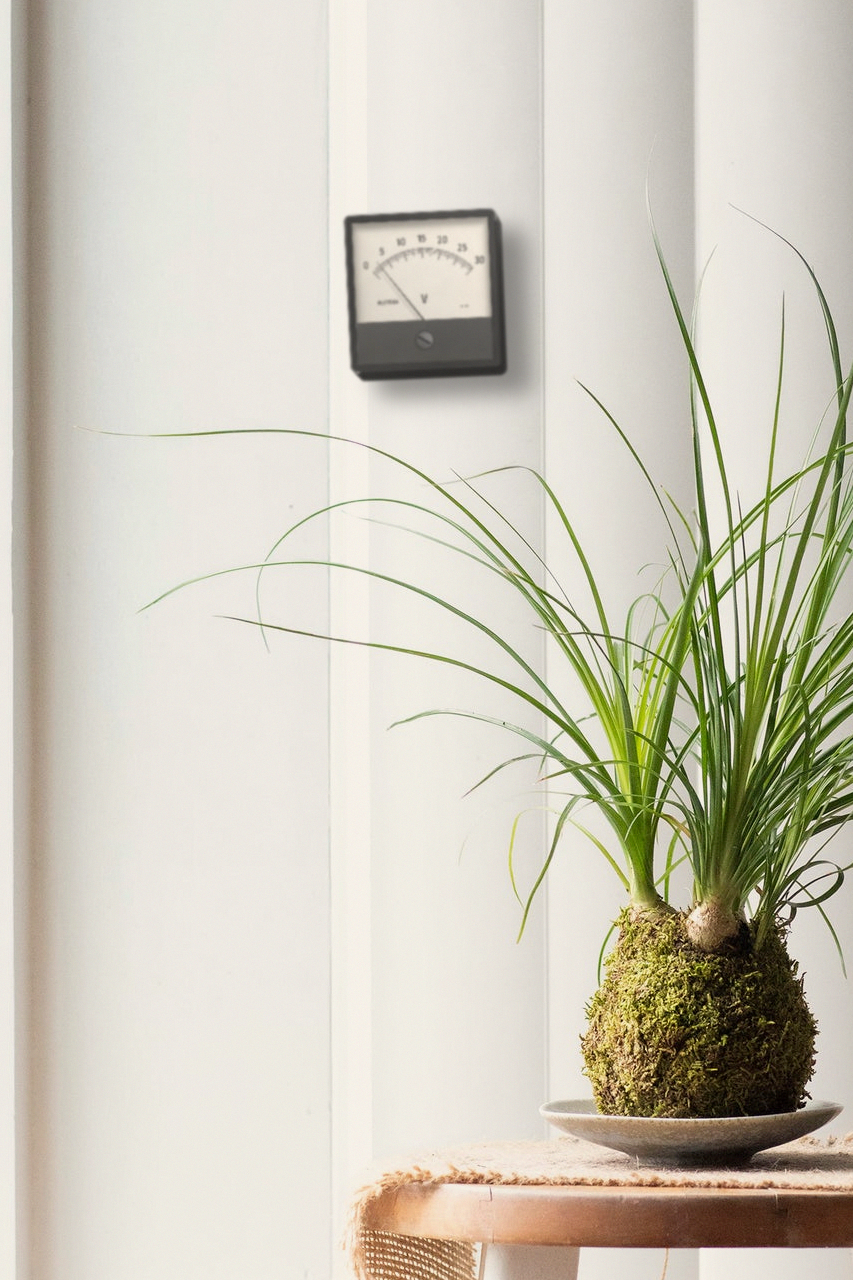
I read 2.5 V
